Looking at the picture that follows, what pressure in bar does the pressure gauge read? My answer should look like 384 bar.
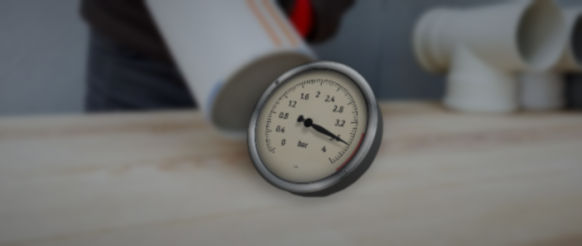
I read 3.6 bar
